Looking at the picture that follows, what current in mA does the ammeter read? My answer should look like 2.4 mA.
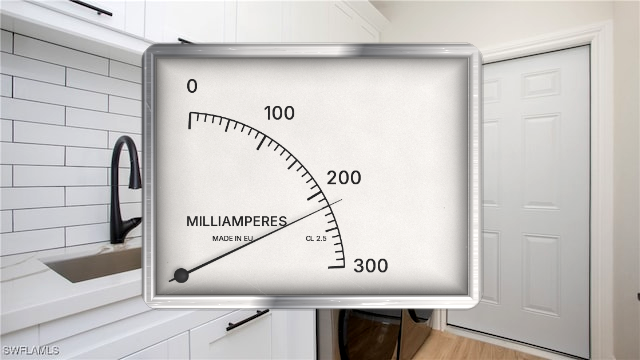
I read 220 mA
